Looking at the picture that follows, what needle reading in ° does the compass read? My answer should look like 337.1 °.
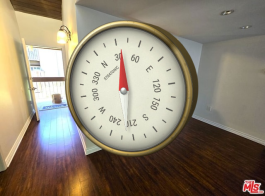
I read 37.5 °
